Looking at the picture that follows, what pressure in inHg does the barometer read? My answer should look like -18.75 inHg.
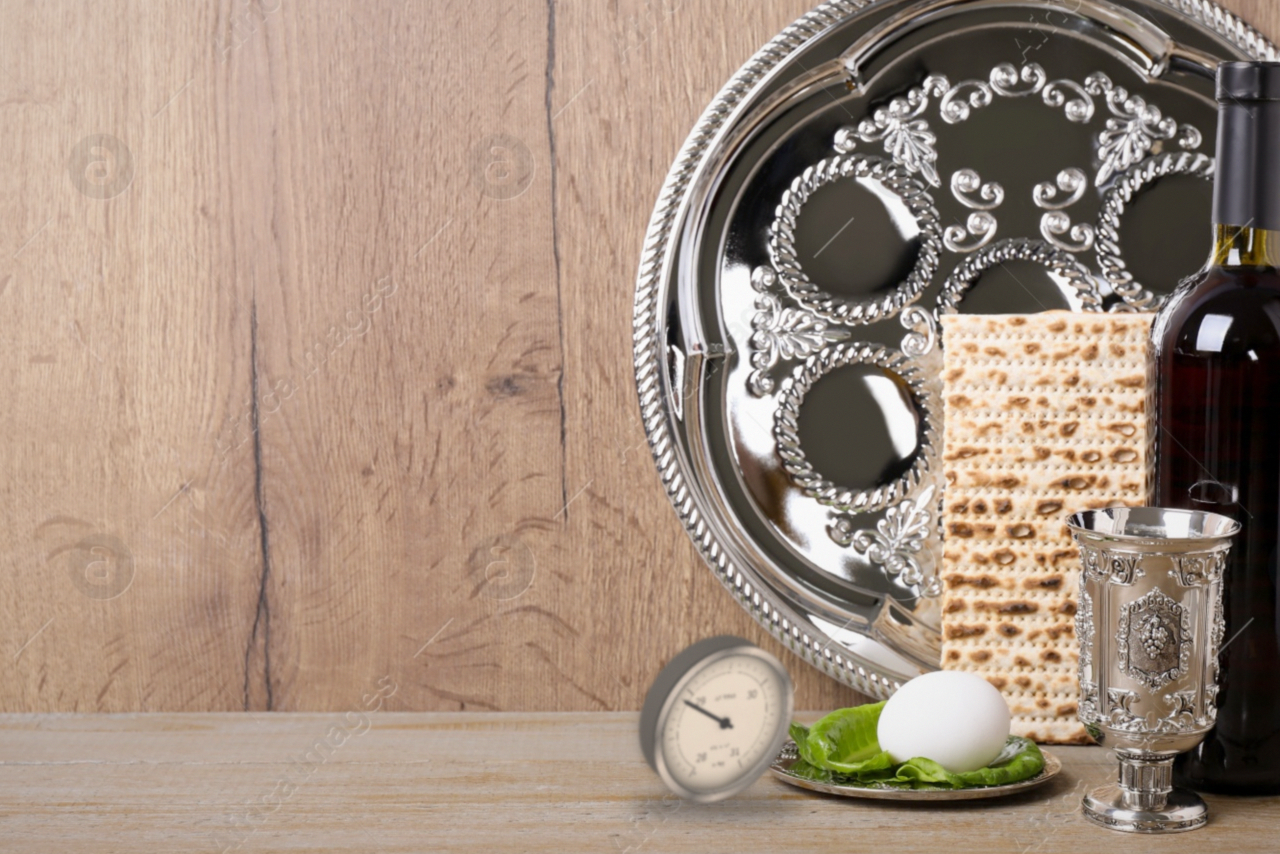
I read 28.9 inHg
